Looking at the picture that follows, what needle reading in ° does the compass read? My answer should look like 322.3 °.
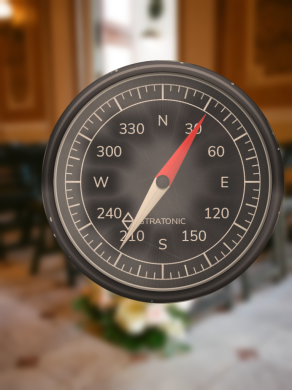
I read 32.5 °
